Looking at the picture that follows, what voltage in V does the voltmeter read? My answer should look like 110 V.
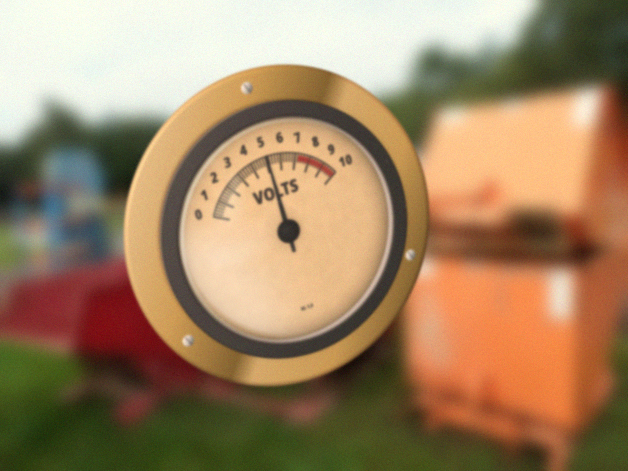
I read 5 V
